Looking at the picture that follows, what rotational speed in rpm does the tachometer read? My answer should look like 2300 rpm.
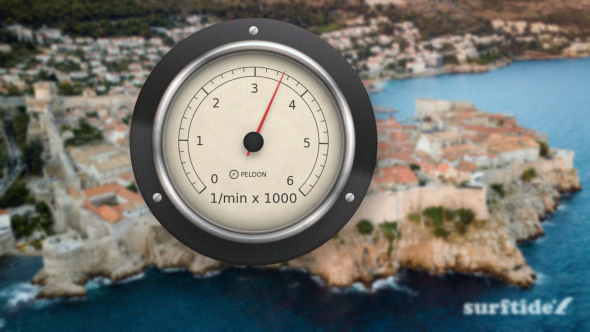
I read 3500 rpm
